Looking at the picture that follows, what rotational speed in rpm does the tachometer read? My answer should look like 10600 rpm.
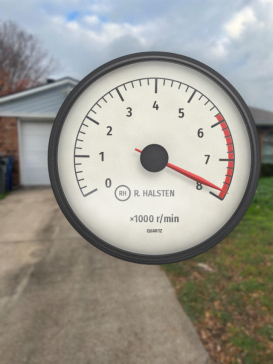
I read 7800 rpm
